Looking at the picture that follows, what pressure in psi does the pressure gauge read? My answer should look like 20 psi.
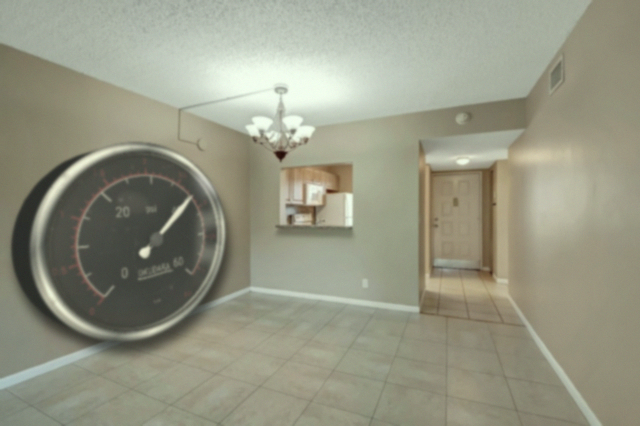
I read 40 psi
